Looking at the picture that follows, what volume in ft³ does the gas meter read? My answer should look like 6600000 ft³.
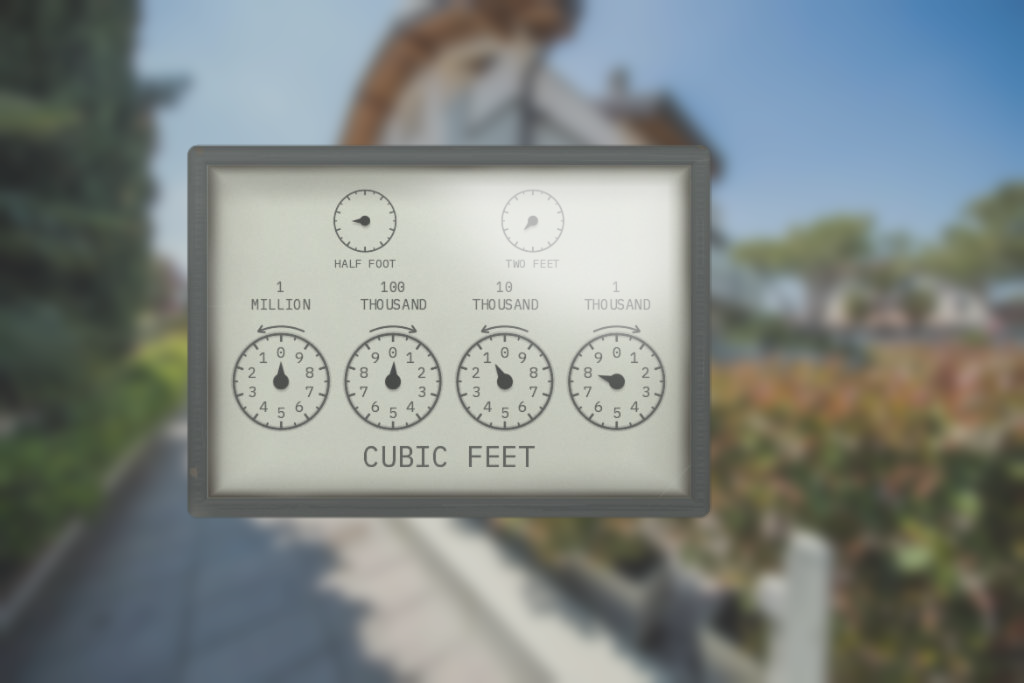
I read 800 ft³
